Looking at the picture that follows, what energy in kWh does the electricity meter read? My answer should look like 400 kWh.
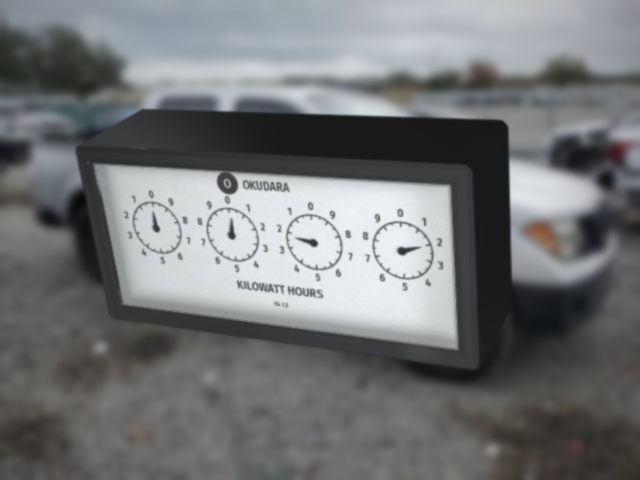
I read 22 kWh
